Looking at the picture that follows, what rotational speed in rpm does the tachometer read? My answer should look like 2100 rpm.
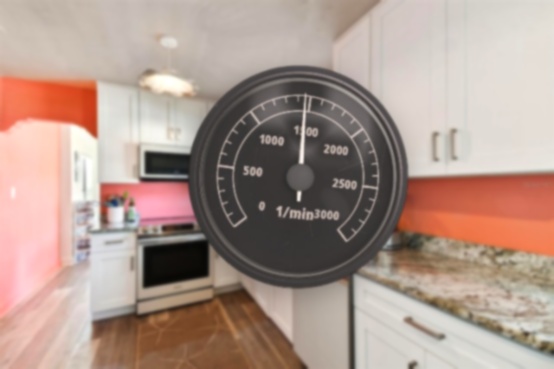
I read 1450 rpm
